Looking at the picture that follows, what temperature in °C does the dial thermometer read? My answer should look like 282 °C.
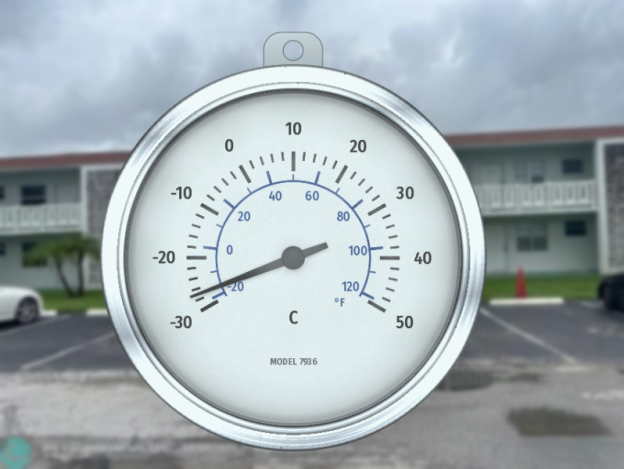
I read -27 °C
